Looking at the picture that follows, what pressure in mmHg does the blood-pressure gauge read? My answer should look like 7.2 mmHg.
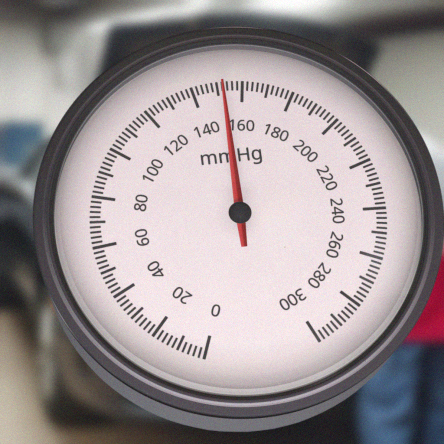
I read 152 mmHg
